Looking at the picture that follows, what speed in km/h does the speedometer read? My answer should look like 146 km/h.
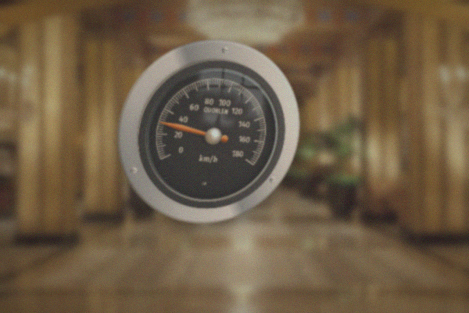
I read 30 km/h
